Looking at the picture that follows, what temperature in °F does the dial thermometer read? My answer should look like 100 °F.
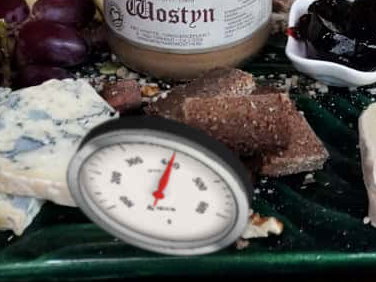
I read 400 °F
